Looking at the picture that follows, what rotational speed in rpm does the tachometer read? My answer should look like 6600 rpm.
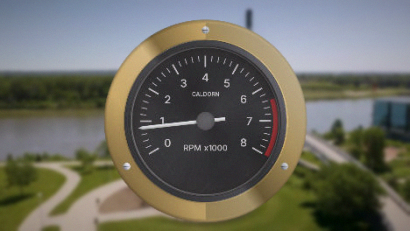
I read 800 rpm
